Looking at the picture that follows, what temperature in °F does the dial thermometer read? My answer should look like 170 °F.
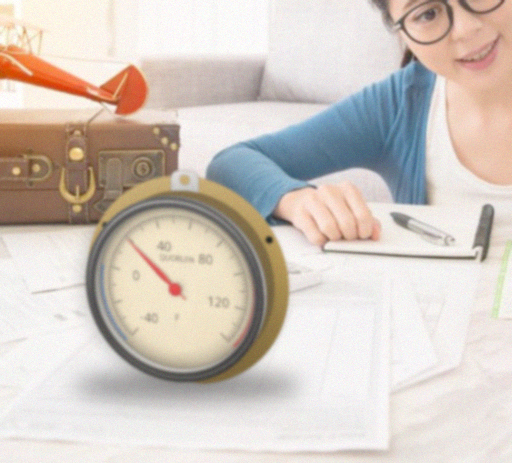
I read 20 °F
